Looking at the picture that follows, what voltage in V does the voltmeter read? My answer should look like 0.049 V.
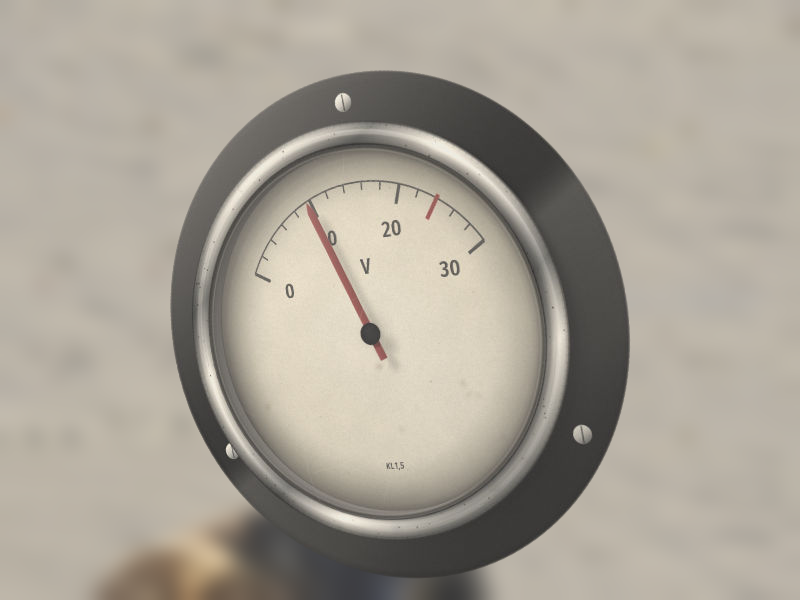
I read 10 V
